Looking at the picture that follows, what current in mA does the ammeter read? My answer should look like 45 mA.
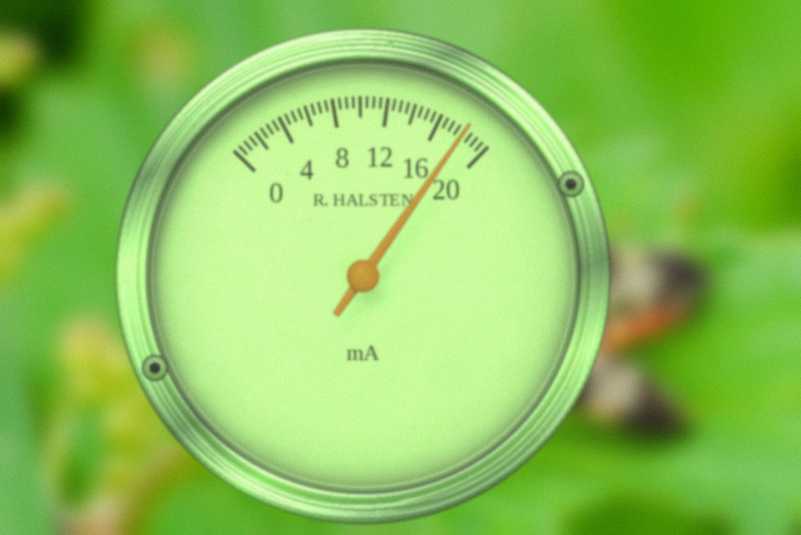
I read 18 mA
